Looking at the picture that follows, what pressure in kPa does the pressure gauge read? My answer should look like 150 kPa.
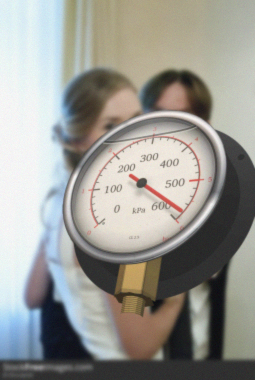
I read 580 kPa
